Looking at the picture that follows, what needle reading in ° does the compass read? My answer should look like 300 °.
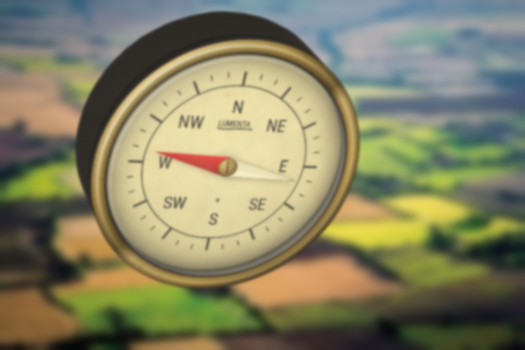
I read 280 °
